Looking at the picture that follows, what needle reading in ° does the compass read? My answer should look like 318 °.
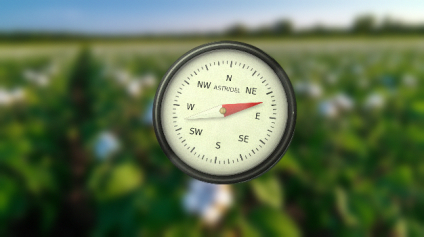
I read 70 °
